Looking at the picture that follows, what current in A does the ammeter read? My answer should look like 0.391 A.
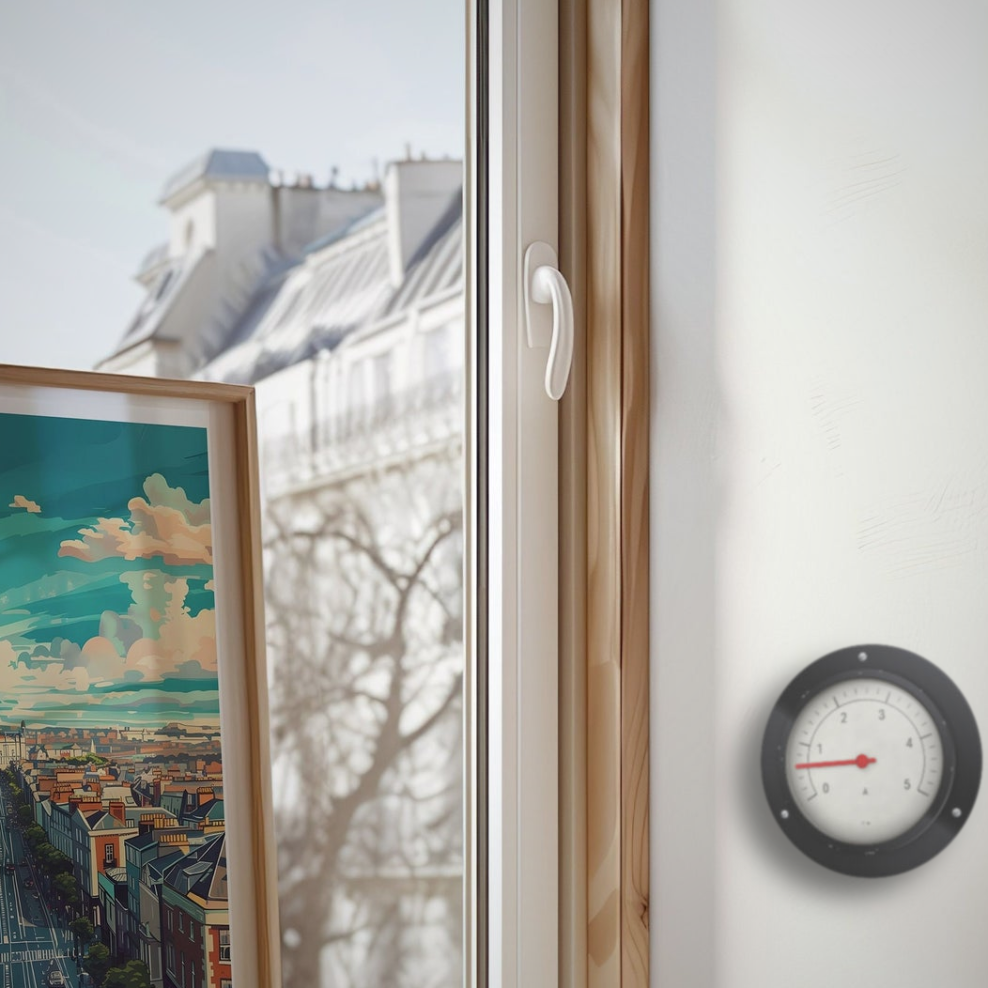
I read 0.6 A
